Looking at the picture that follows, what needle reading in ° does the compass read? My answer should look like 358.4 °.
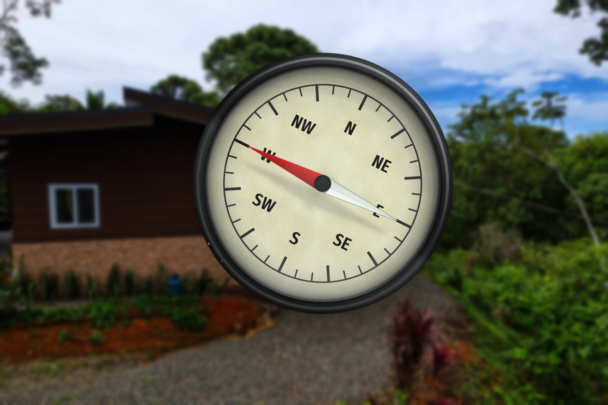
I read 270 °
